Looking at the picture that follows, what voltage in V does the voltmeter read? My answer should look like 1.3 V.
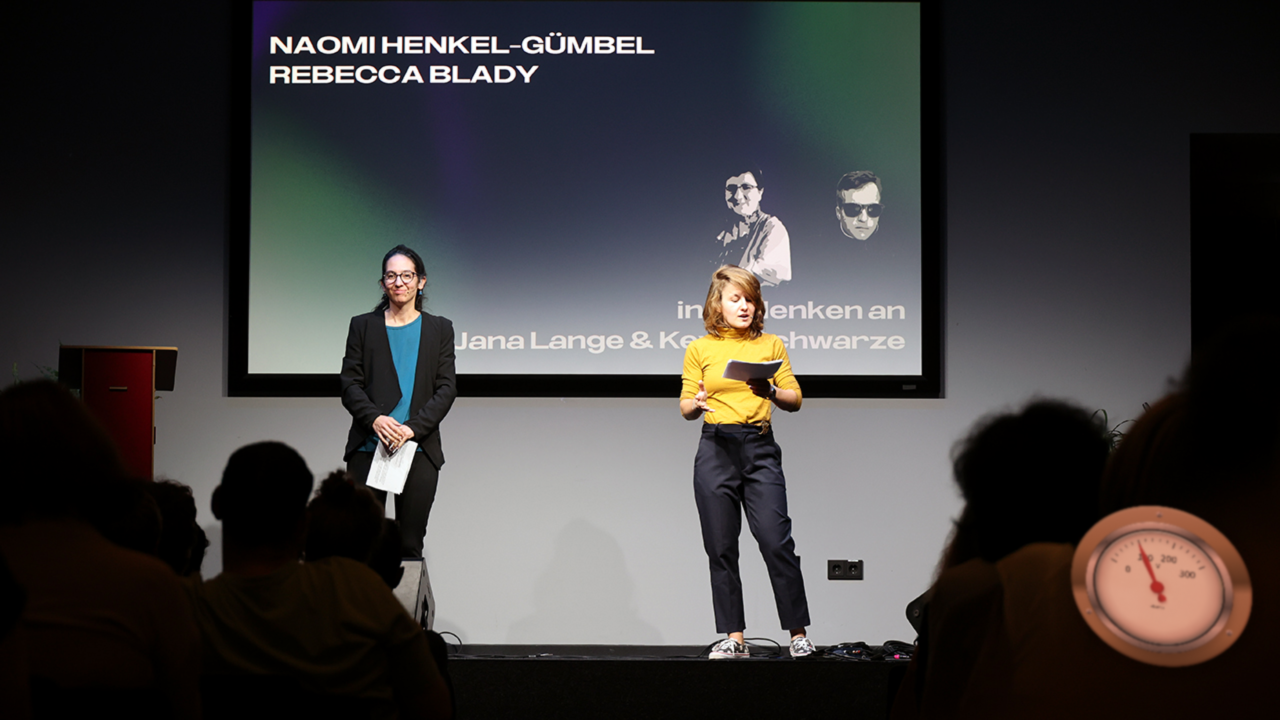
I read 100 V
